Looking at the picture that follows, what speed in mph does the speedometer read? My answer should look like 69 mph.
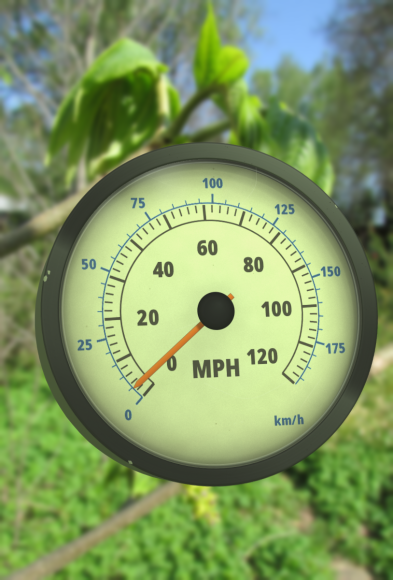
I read 3 mph
